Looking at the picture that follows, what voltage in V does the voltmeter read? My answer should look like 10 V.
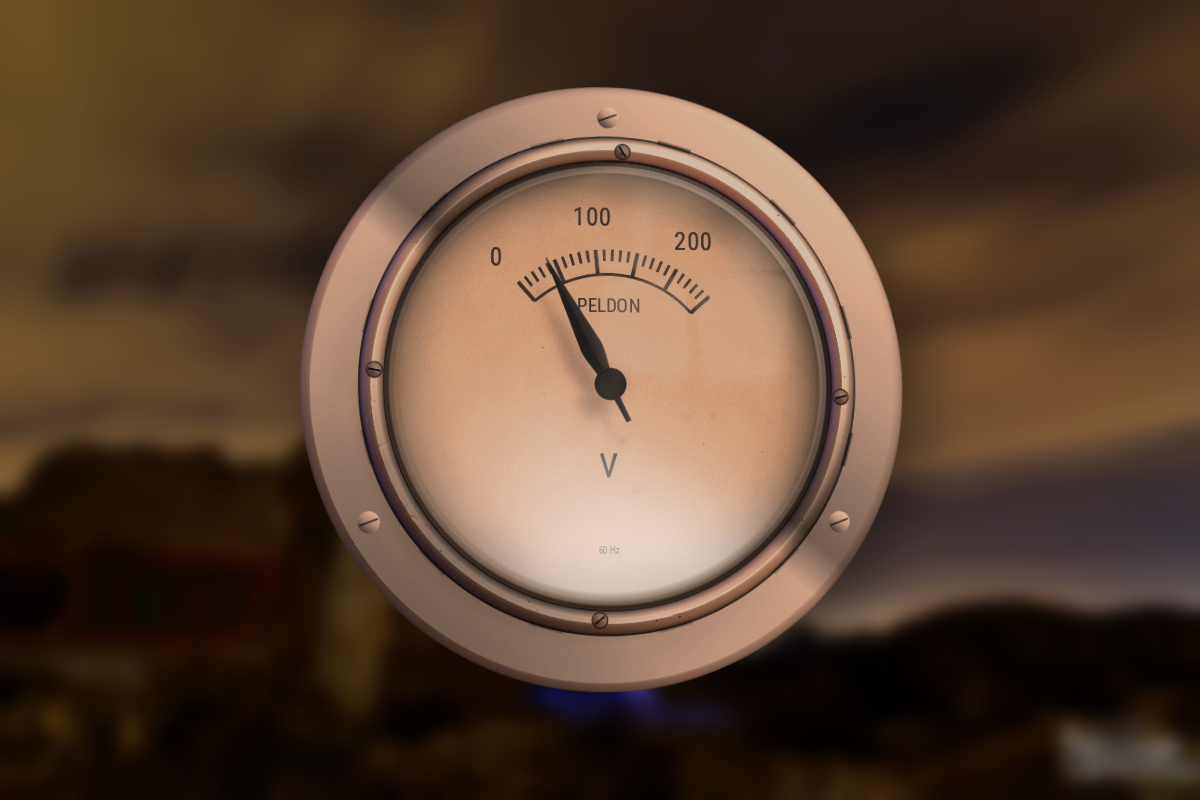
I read 40 V
